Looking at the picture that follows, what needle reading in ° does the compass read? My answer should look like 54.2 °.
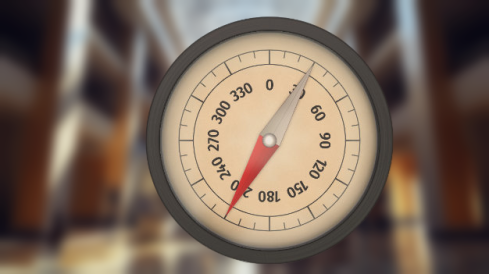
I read 210 °
